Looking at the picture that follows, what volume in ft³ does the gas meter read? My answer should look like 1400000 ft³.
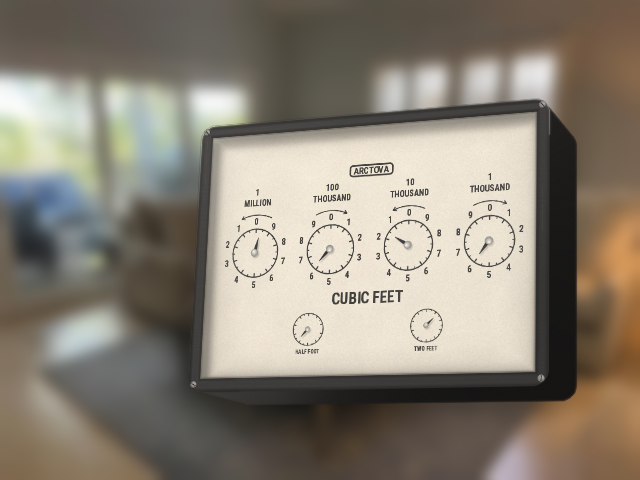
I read 961600 ft³
